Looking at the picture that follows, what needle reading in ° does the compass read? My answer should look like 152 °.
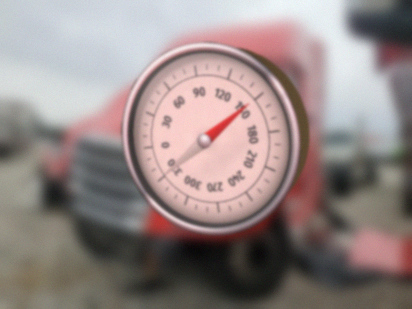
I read 150 °
